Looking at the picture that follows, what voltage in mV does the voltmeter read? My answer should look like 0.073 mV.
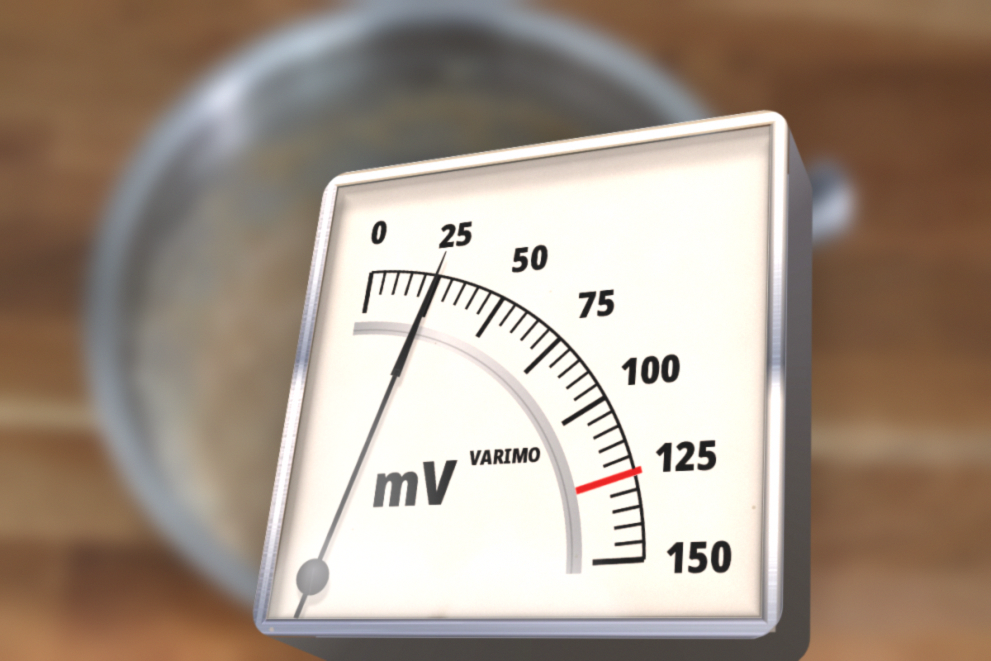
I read 25 mV
